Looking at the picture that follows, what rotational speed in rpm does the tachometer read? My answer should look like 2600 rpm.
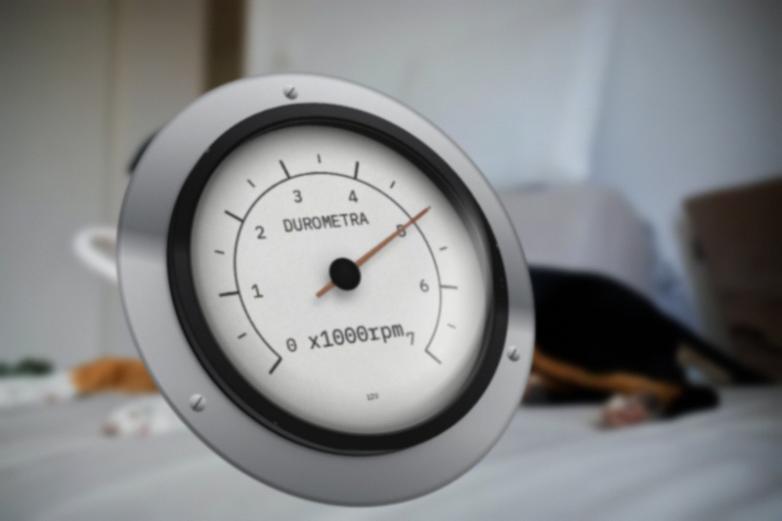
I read 5000 rpm
